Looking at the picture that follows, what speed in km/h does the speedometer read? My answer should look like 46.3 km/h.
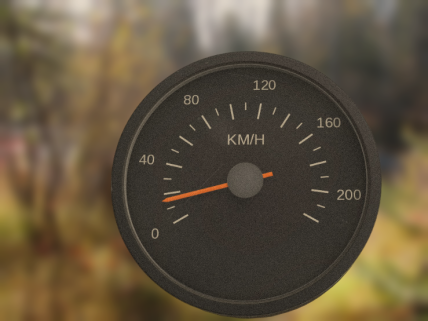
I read 15 km/h
